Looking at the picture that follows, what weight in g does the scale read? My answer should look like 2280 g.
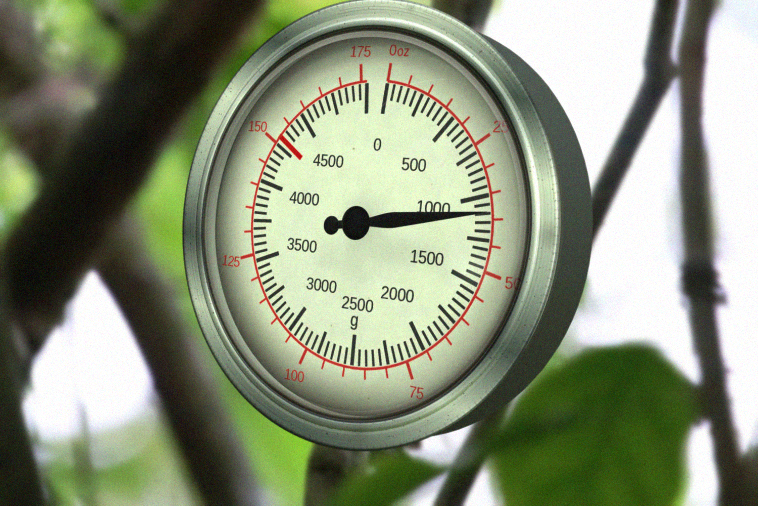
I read 1100 g
